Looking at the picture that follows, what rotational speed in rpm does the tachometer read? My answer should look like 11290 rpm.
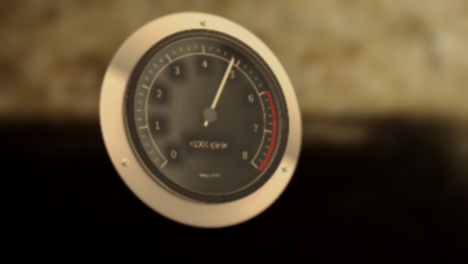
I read 4800 rpm
